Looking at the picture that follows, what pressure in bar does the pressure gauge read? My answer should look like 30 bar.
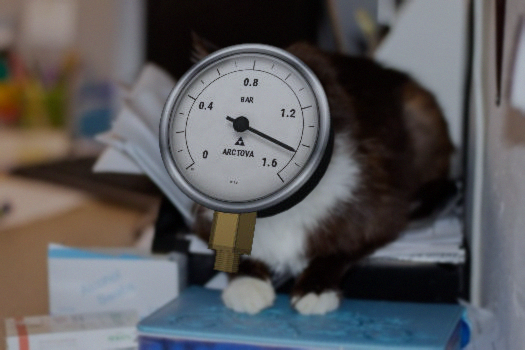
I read 1.45 bar
